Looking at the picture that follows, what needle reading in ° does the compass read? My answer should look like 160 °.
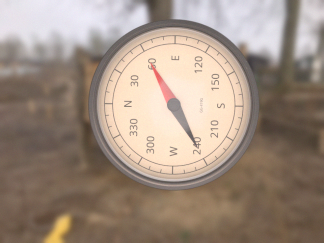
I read 60 °
